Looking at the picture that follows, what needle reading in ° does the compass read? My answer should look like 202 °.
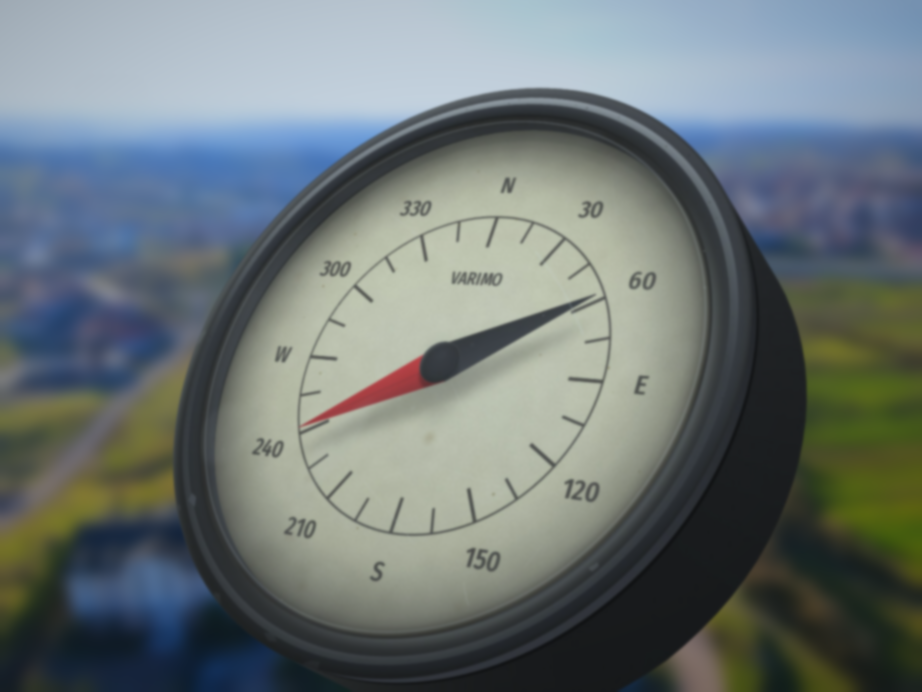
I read 240 °
